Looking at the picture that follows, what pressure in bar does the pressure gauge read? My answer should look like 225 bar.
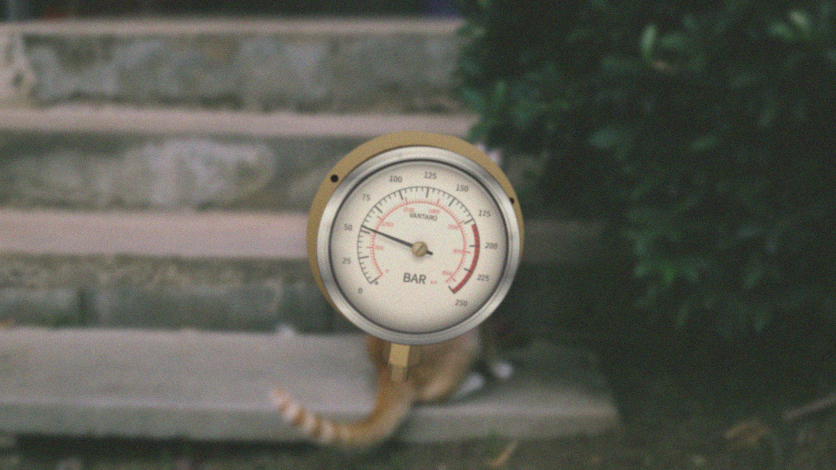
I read 55 bar
